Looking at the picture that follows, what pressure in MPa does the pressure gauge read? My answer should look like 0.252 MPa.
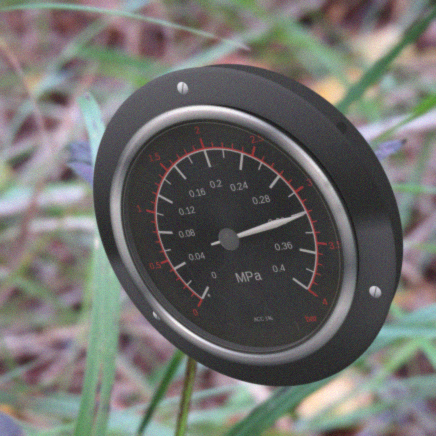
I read 0.32 MPa
